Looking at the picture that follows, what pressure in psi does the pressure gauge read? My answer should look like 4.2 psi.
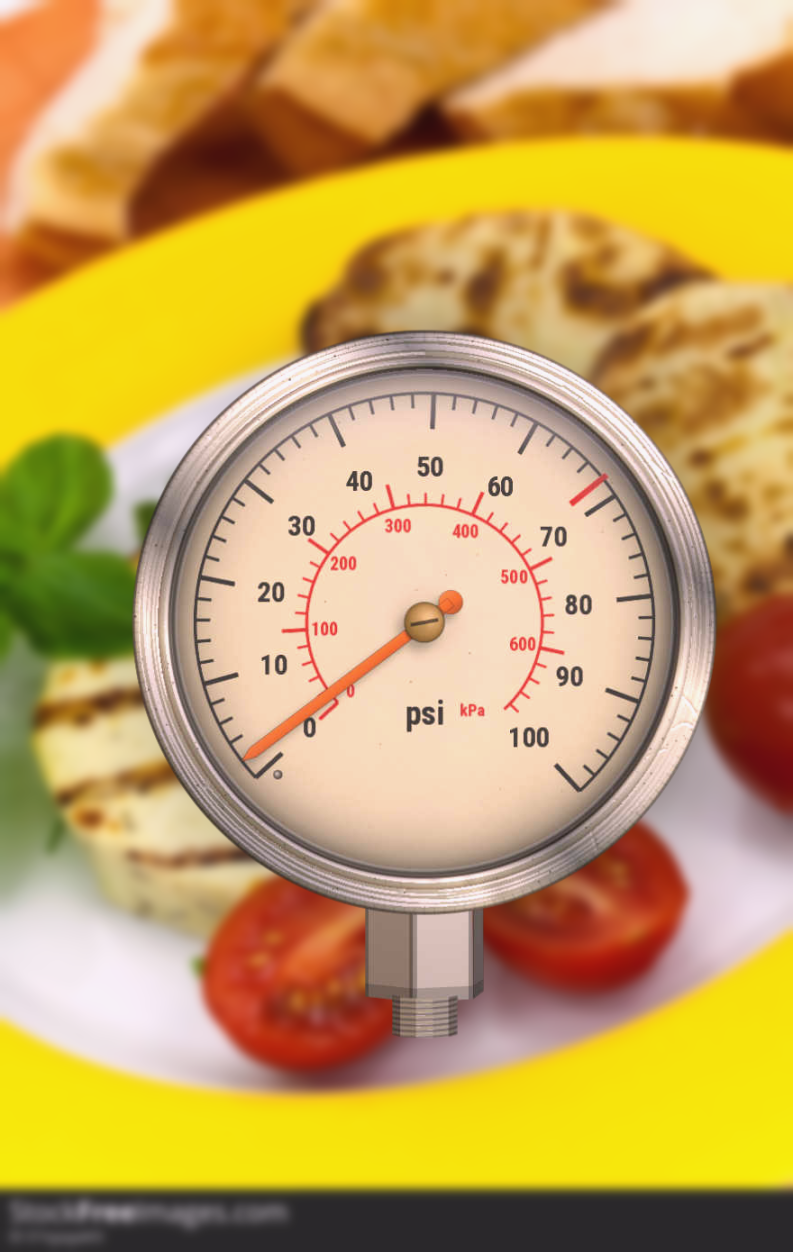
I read 2 psi
